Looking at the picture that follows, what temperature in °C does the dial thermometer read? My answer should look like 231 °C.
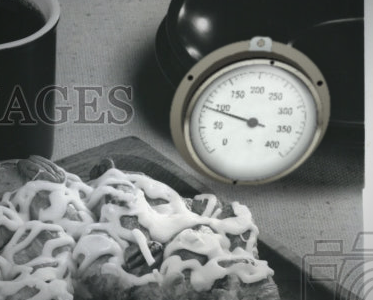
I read 90 °C
